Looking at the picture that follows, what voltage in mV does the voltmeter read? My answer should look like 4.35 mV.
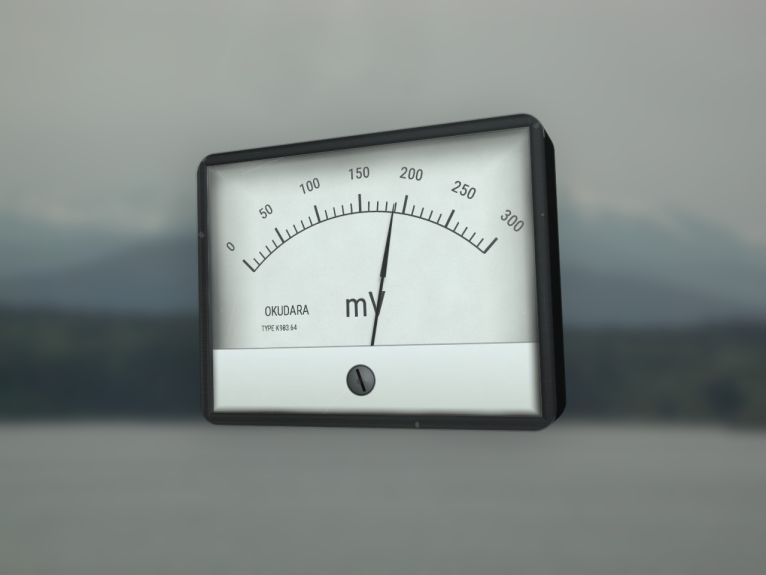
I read 190 mV
